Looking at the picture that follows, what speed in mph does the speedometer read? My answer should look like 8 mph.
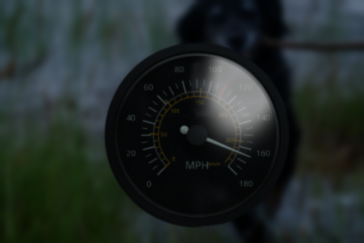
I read 165 mph
